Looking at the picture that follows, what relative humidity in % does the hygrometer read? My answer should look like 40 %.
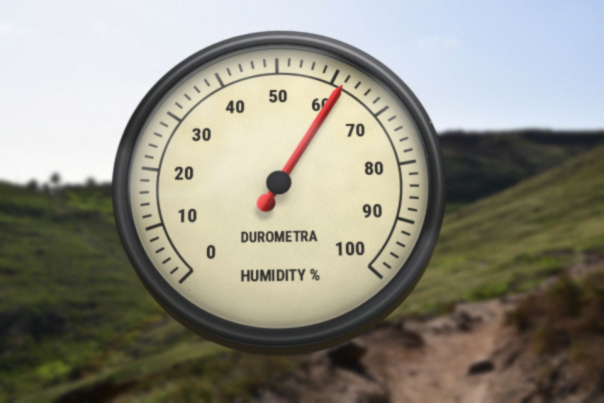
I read 62 %
